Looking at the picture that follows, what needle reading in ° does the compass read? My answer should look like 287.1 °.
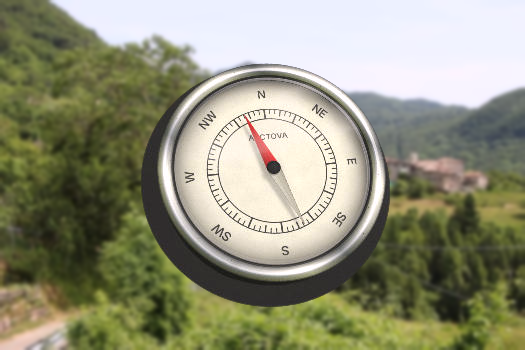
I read 340 °
